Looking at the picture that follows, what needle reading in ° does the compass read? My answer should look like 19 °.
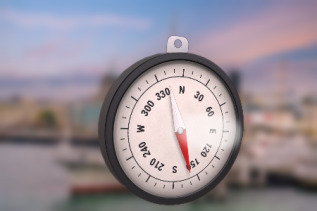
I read 160 °
